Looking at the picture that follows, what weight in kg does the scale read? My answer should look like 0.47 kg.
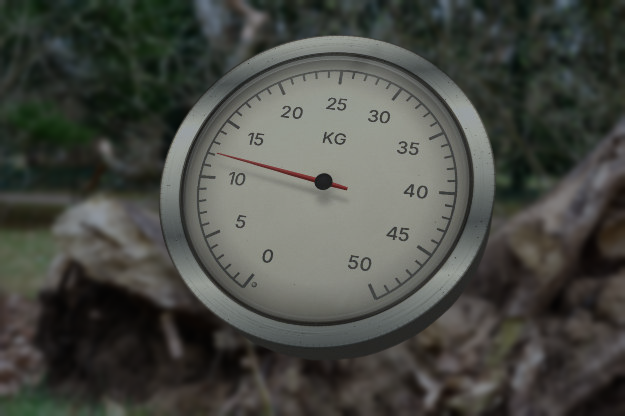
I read 12 kg
